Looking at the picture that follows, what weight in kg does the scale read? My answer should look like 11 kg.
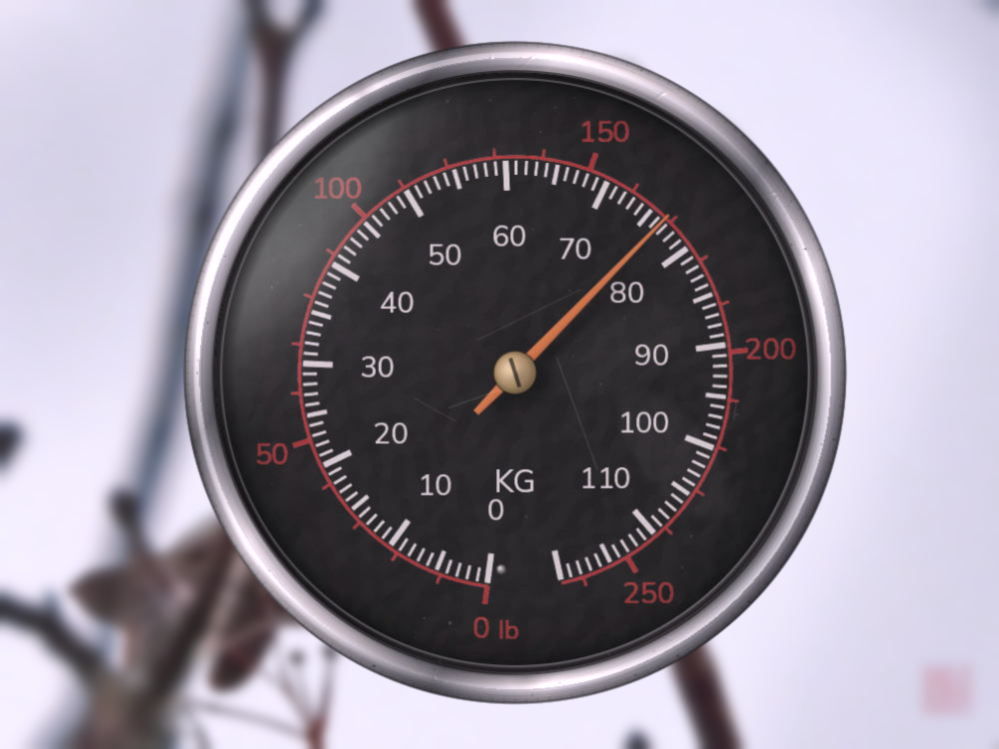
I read 76.5 kg
